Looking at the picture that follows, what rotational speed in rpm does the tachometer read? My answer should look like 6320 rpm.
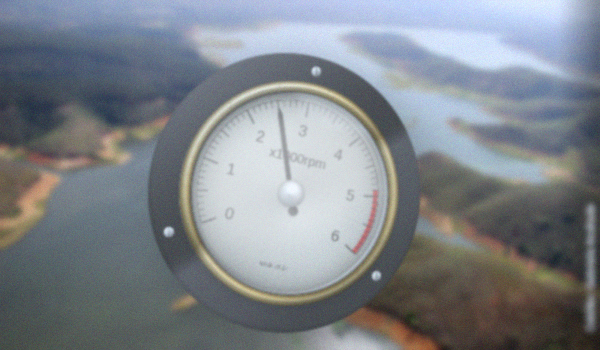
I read 2500 rpm
